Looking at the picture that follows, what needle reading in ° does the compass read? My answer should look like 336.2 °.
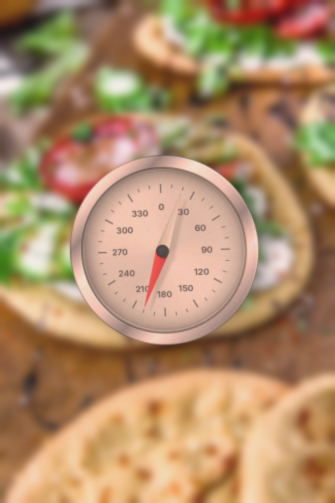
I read 200 °
